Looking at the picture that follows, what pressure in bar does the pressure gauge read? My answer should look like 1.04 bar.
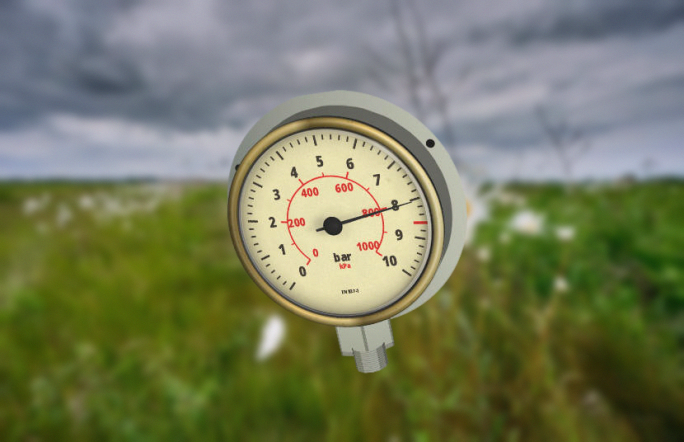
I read 8 bar
